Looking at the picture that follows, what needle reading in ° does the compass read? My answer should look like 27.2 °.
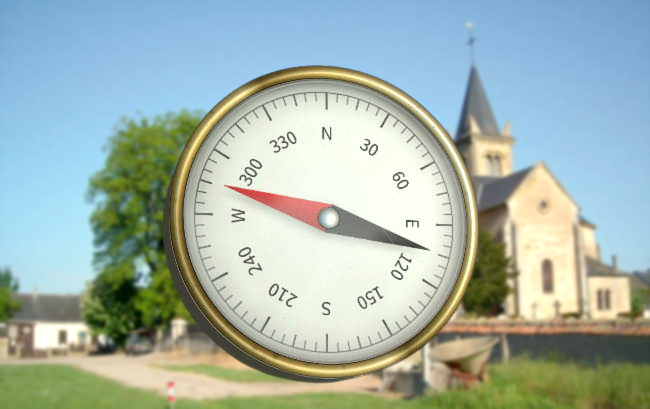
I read 285 °
